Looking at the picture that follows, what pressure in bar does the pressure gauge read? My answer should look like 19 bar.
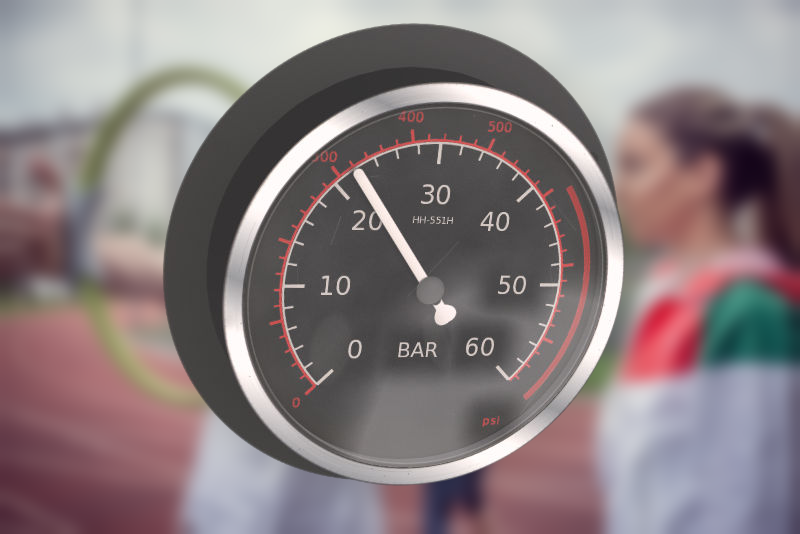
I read 22 bar
